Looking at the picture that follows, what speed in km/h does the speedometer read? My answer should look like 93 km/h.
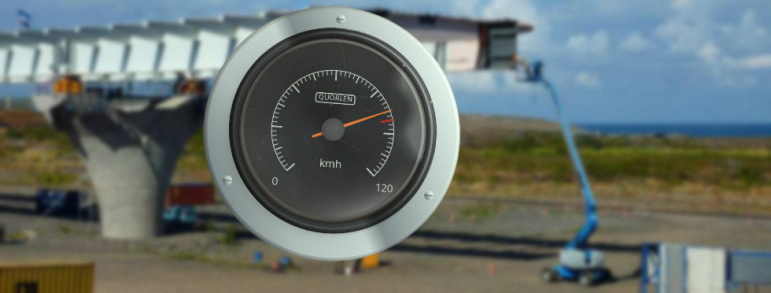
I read 90 km/h
